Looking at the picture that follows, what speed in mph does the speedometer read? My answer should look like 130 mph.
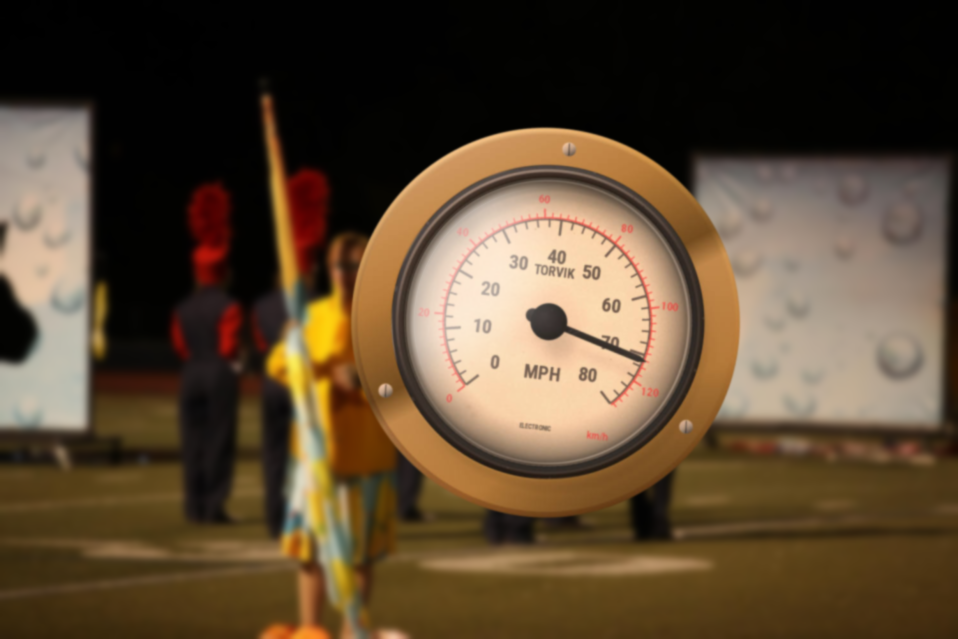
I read 71 mph
